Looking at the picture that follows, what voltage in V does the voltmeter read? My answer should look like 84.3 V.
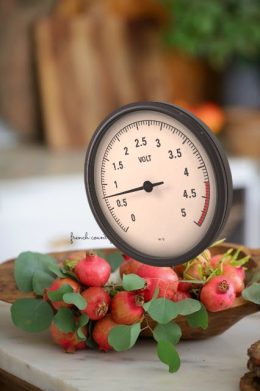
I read 0.75 V
